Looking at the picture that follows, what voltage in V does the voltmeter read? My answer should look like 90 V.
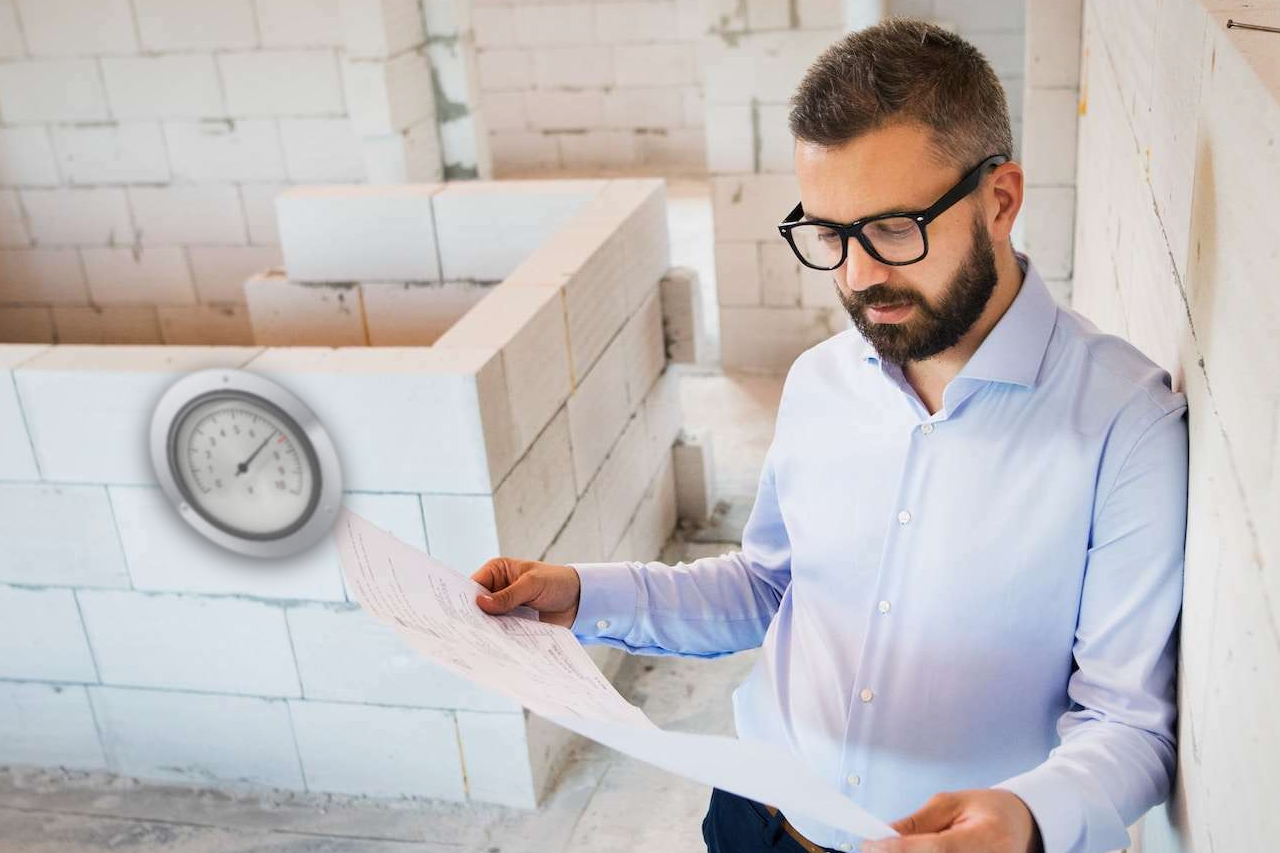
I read 7 V
